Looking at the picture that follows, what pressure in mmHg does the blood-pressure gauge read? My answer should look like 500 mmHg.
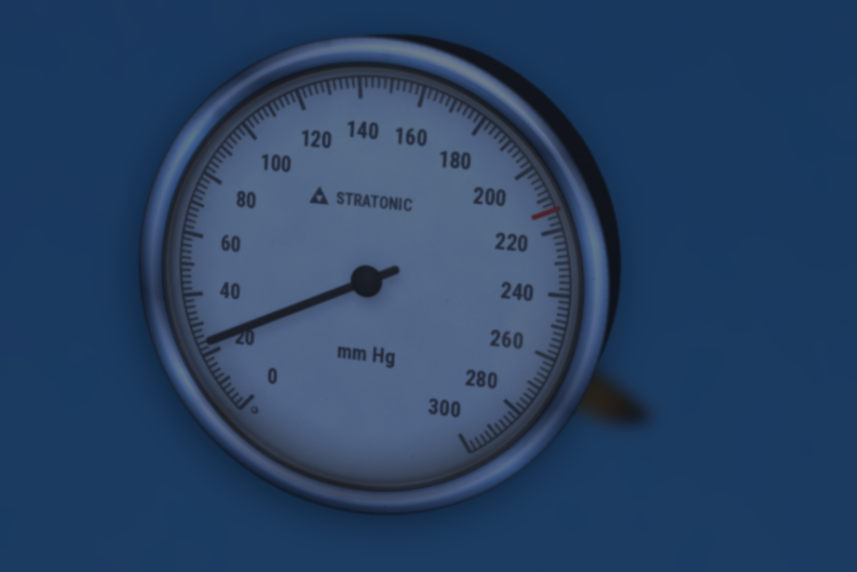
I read 24 mmHg
